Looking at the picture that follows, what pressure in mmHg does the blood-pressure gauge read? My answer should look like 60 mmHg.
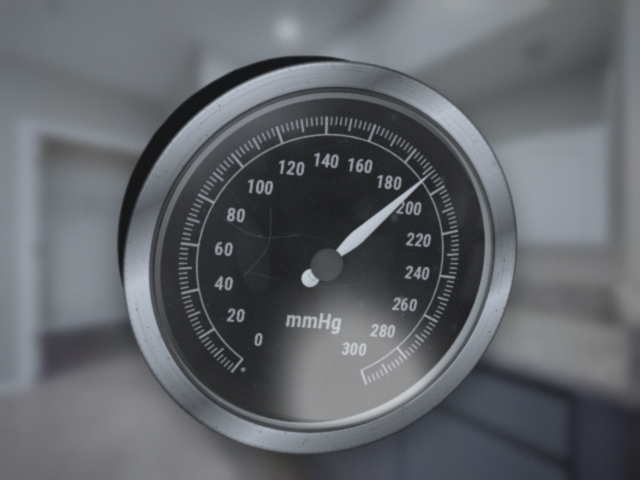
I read 190 mmHg
